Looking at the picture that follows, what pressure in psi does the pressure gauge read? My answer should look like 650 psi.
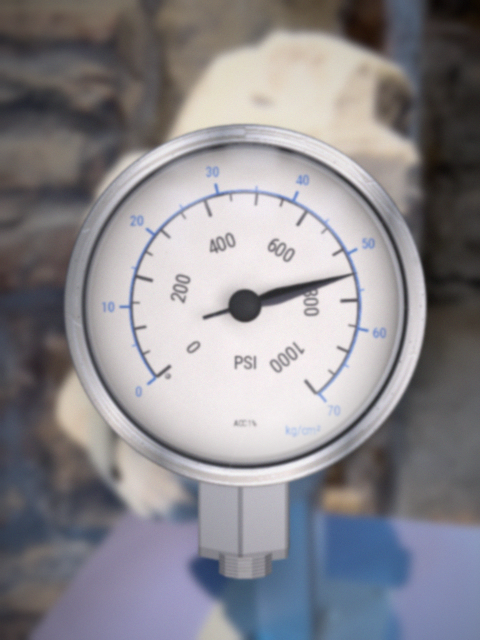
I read 750 psi
